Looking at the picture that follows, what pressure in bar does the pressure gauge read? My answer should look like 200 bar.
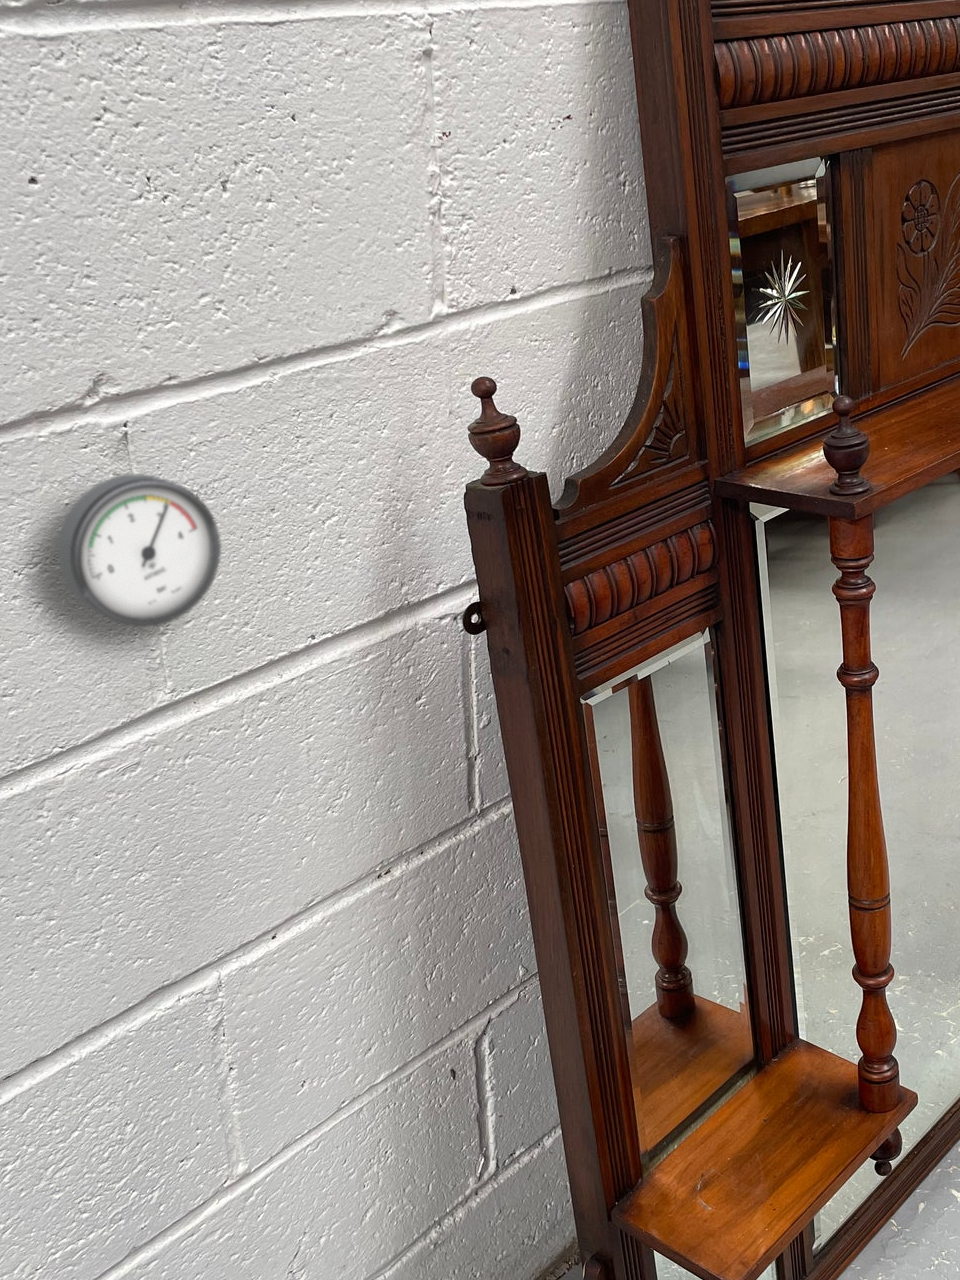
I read 3 bar
